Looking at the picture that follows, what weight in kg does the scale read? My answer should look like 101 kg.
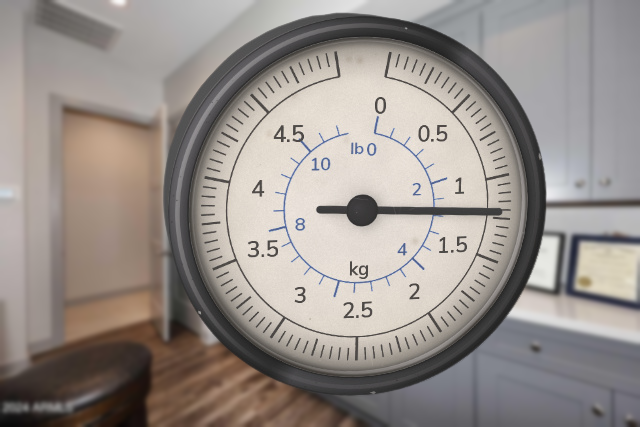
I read 1.2 kg
